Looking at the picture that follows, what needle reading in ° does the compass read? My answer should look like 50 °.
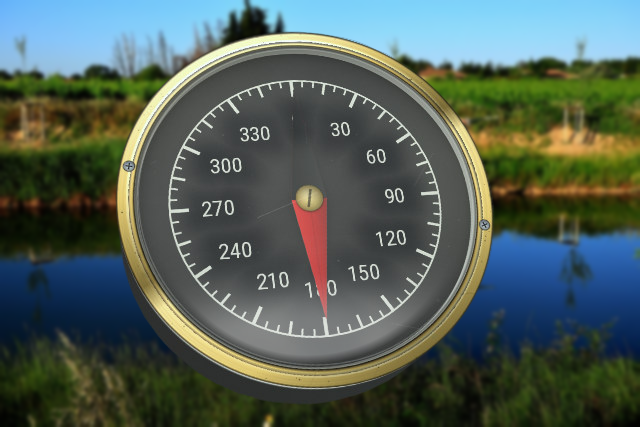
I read 180 °
